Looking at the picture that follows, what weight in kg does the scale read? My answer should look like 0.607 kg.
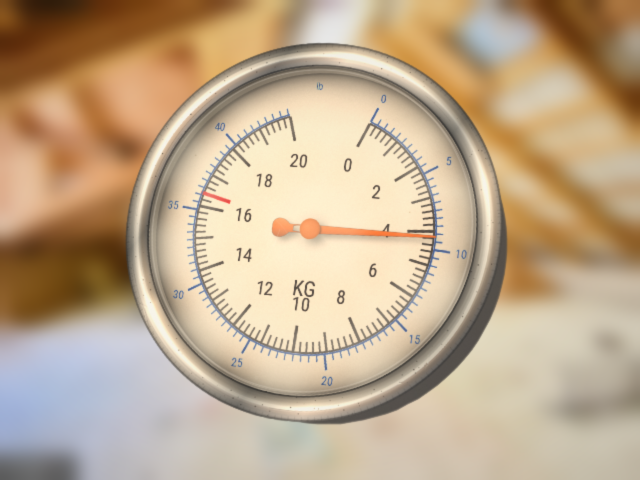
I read 4.2 kg
